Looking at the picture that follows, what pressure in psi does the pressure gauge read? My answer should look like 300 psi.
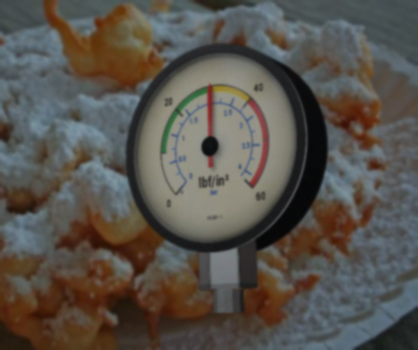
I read 30 psi
